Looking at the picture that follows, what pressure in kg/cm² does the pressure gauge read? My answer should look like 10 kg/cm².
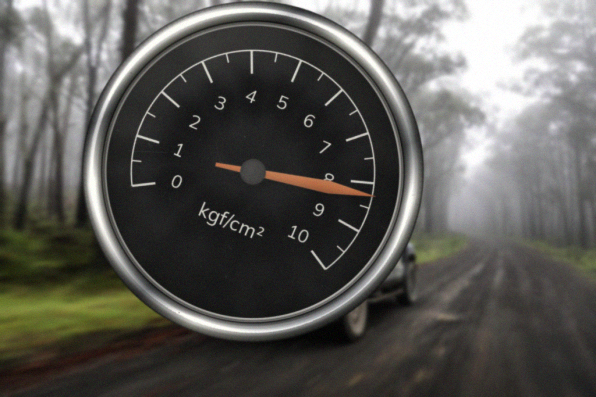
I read 8.25 kg/cm²
